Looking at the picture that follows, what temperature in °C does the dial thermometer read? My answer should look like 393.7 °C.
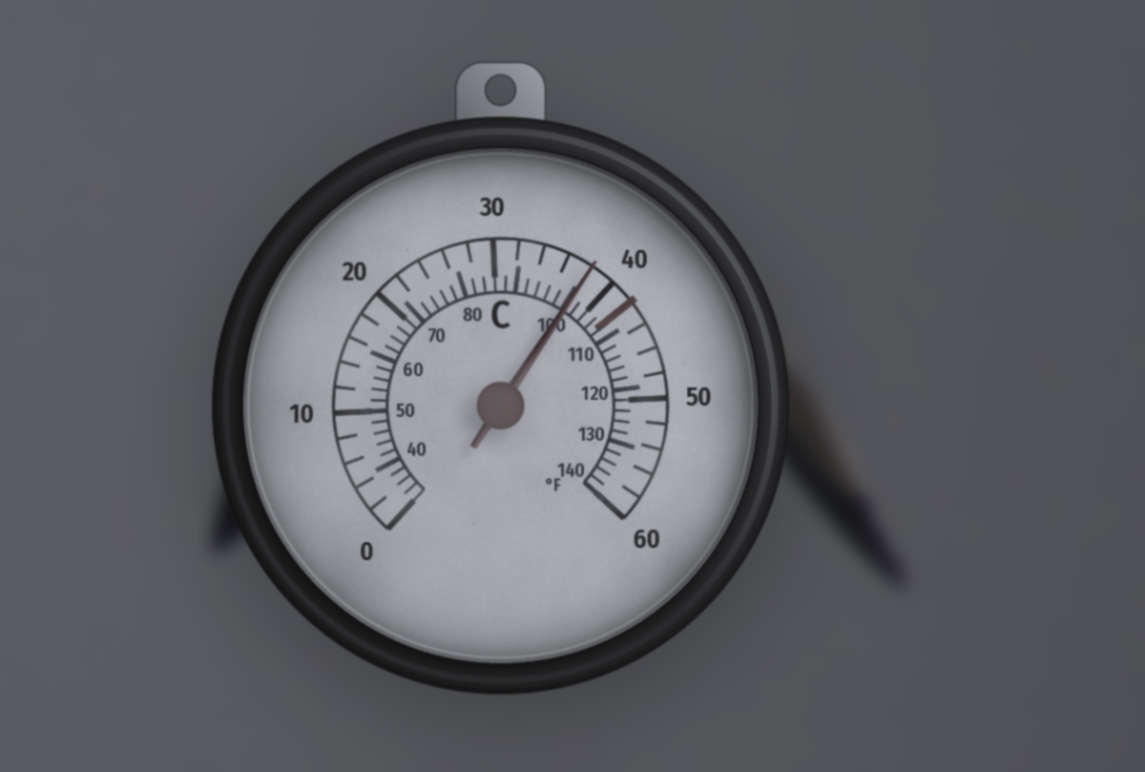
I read 38 °C
